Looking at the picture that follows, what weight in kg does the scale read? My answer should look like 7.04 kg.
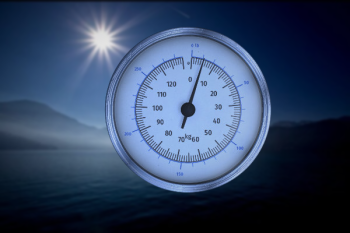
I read 5 kg
